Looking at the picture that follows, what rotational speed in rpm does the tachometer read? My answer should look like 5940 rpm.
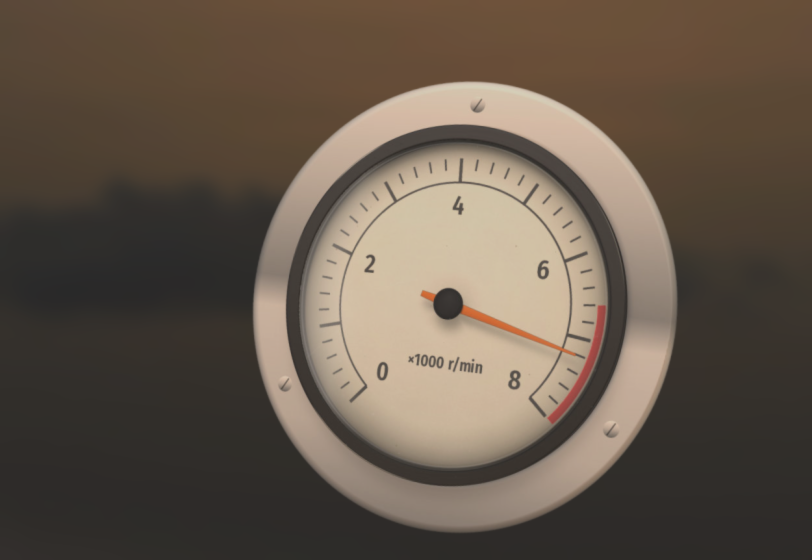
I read 7200 rpm
